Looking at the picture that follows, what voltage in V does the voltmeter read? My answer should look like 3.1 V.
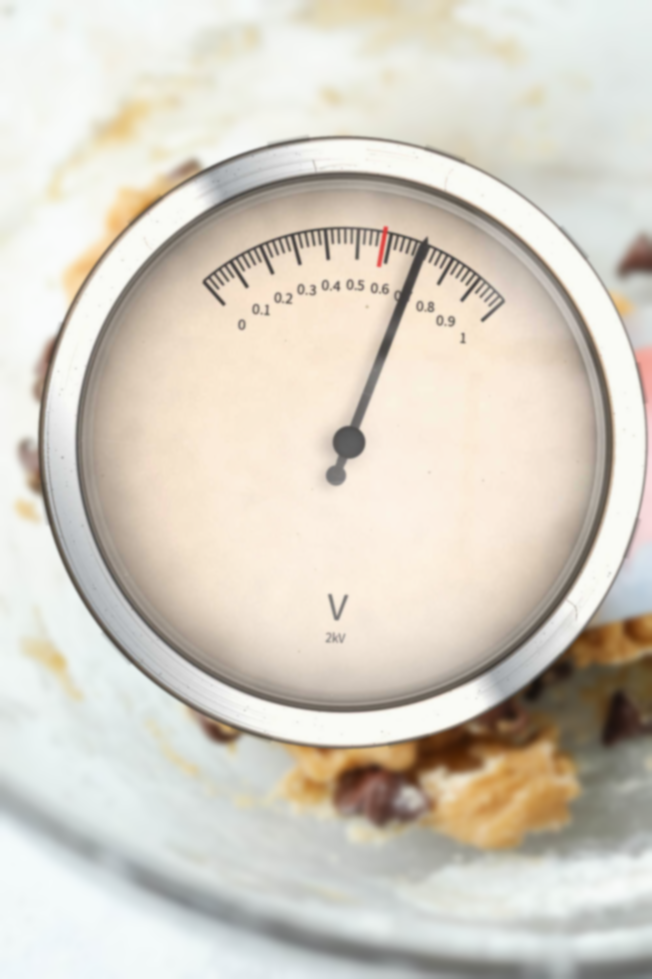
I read 0.7 V
